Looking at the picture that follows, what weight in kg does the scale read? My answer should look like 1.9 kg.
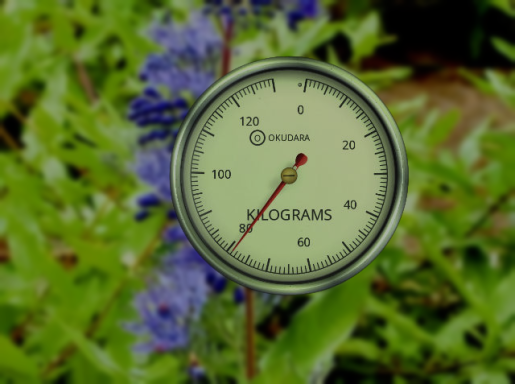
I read 79 kg
